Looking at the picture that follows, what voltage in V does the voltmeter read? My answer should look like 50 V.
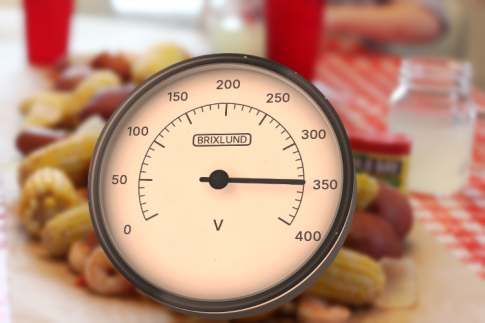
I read 350 V
